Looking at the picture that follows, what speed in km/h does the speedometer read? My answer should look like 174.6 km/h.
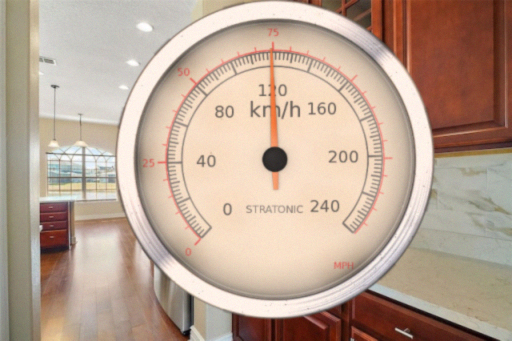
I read 120 km/h
